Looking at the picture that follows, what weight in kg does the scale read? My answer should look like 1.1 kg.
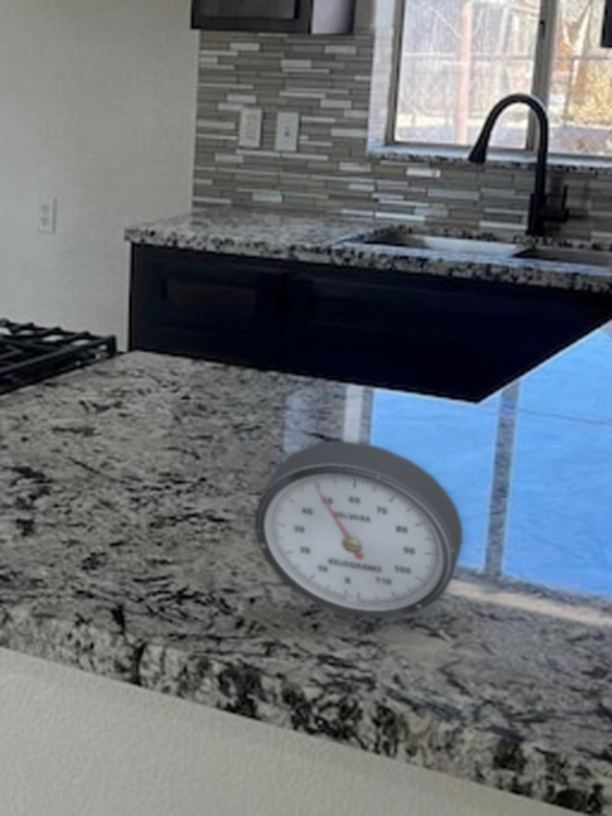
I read 50 kg
